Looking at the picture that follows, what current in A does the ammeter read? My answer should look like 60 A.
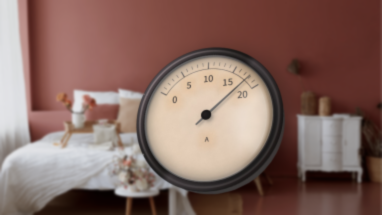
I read 18 A
